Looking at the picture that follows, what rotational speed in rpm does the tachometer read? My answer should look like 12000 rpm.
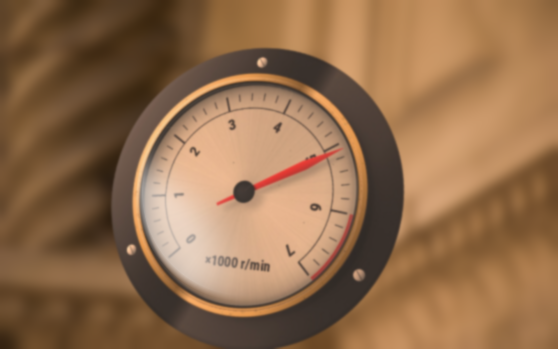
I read 5100 rpm
